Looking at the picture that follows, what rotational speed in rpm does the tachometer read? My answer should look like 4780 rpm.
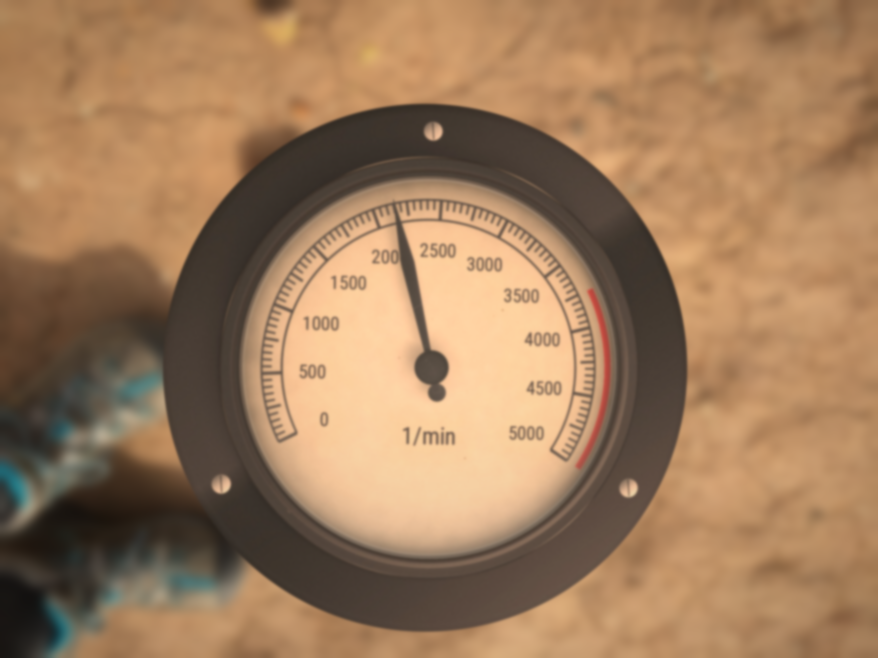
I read 2150 rpm
